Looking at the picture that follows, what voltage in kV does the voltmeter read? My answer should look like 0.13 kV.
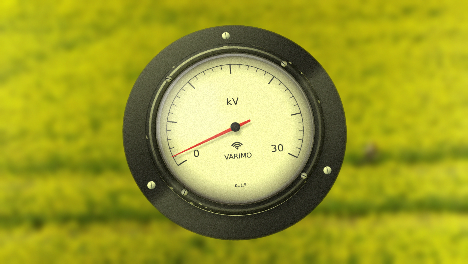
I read 1 kV
